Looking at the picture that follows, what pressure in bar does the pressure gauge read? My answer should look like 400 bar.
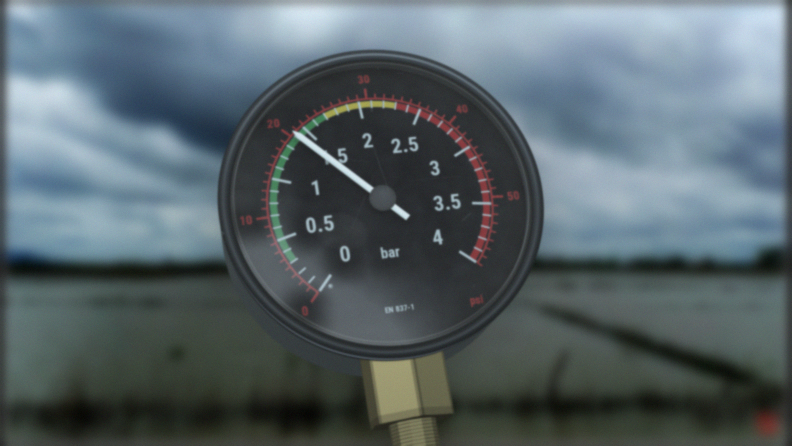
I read 1.4 bar
